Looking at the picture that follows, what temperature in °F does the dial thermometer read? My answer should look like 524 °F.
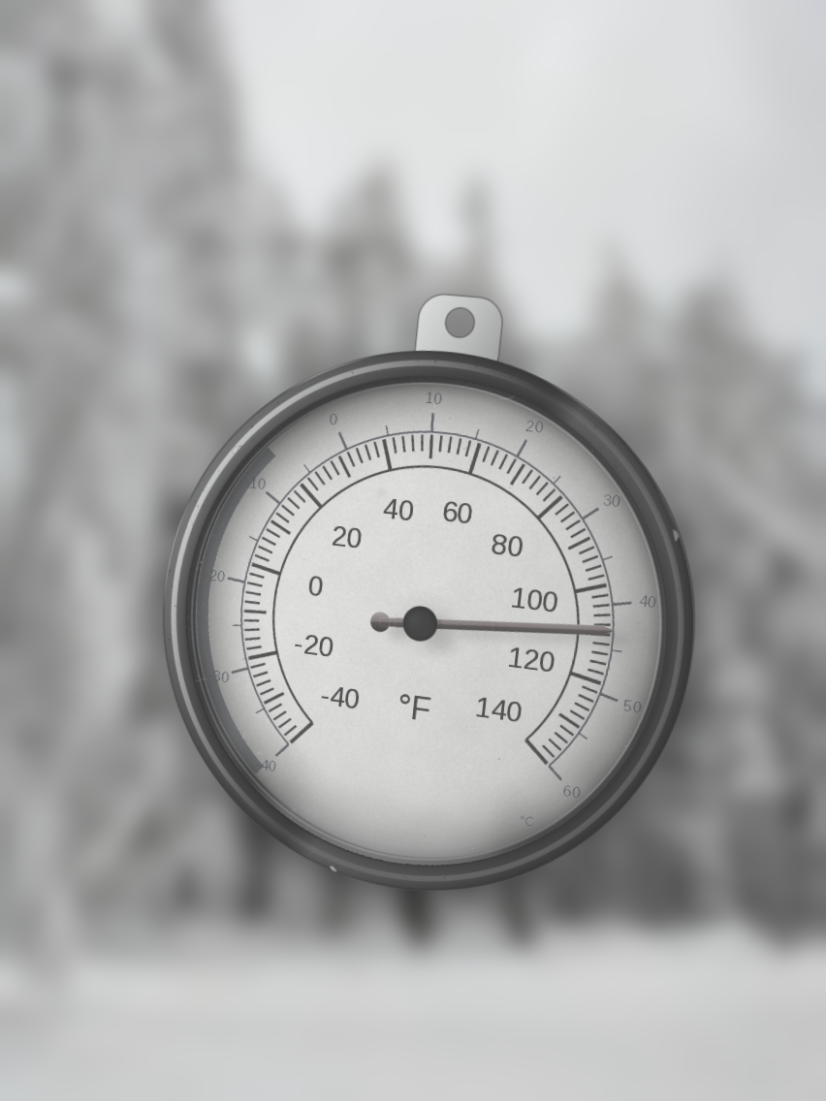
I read 109 °F
